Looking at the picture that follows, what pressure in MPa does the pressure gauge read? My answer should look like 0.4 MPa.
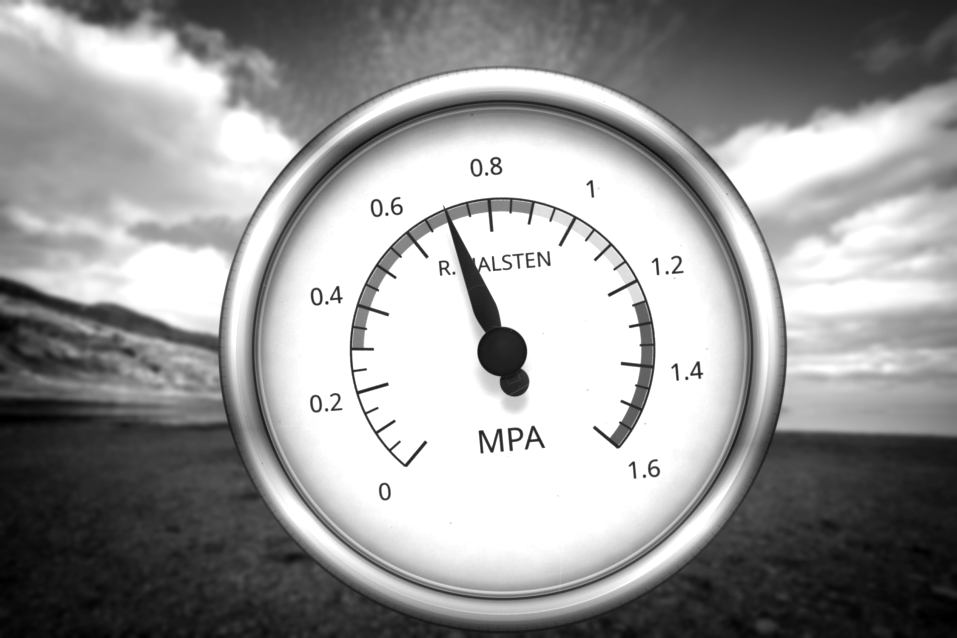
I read 0.7 MPa
